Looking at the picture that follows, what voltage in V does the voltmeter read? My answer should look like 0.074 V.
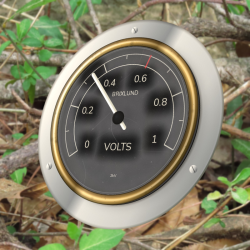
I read 0.35 V
